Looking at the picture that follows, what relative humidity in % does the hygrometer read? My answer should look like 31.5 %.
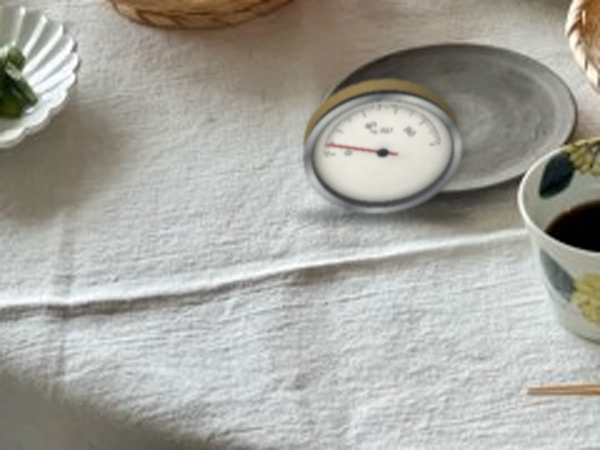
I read 10 %
